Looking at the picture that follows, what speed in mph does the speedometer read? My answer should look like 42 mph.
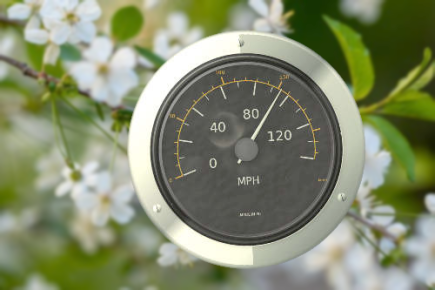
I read 95 mph
